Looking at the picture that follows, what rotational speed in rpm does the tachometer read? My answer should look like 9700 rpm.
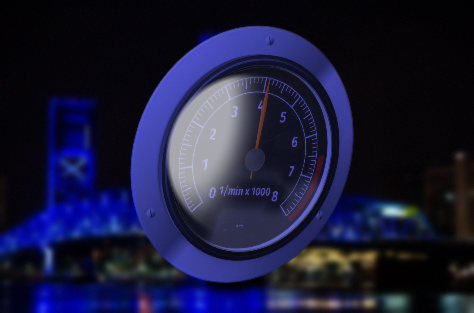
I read 4000 rpm
